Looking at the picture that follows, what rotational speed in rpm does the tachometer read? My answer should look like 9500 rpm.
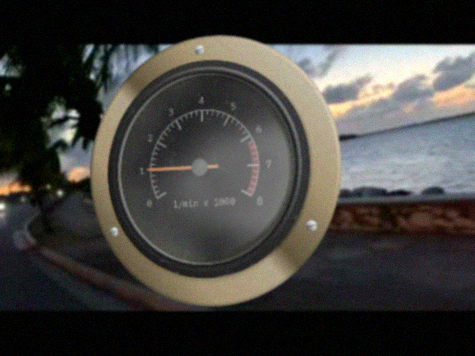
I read 1000 rpm
